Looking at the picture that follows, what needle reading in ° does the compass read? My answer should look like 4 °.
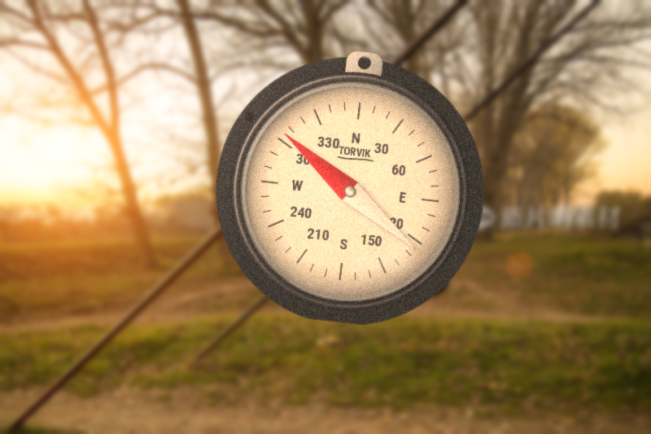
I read 305 °
